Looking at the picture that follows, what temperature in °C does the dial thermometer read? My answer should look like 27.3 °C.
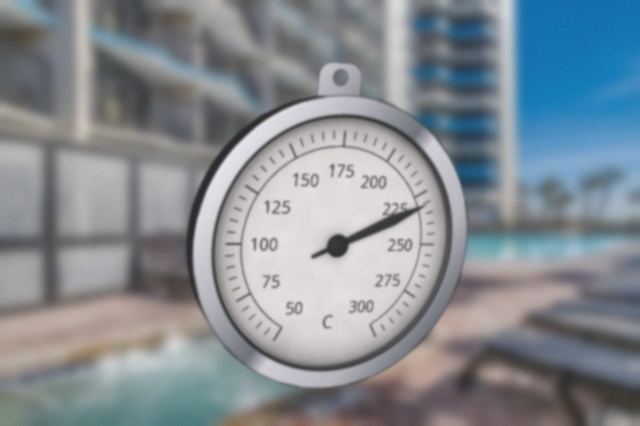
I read 230 °C
